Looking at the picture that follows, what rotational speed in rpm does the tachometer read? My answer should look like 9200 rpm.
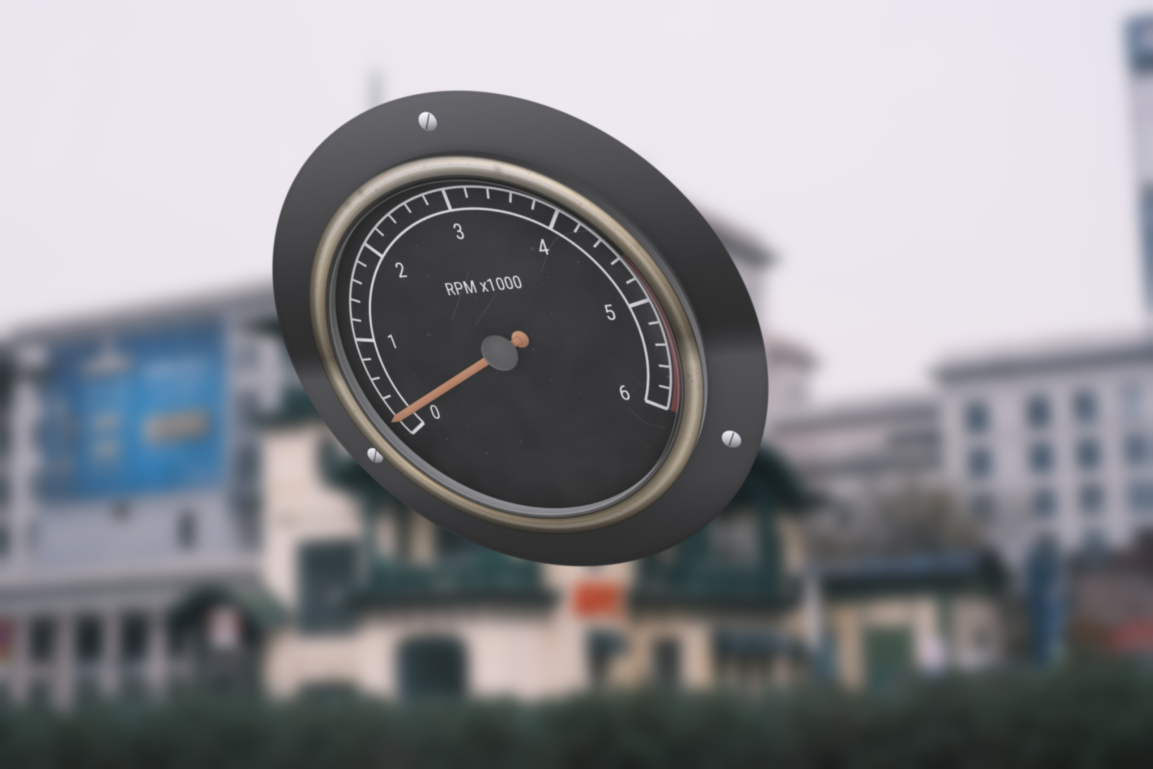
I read 200 rpm
